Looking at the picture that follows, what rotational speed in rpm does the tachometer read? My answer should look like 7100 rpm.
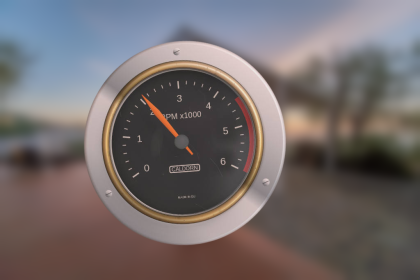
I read 2100 rpm
